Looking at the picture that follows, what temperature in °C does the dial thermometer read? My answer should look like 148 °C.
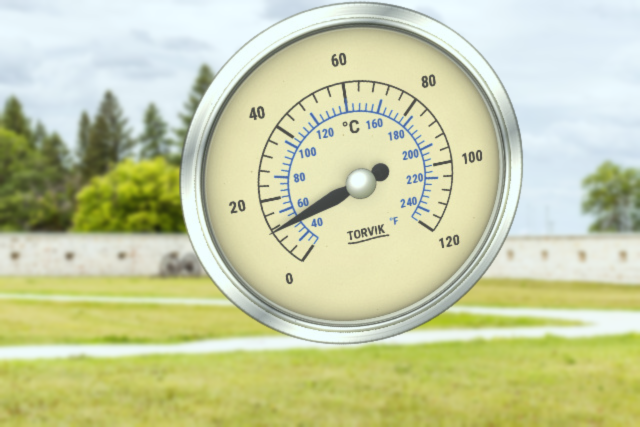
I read 12 °C
